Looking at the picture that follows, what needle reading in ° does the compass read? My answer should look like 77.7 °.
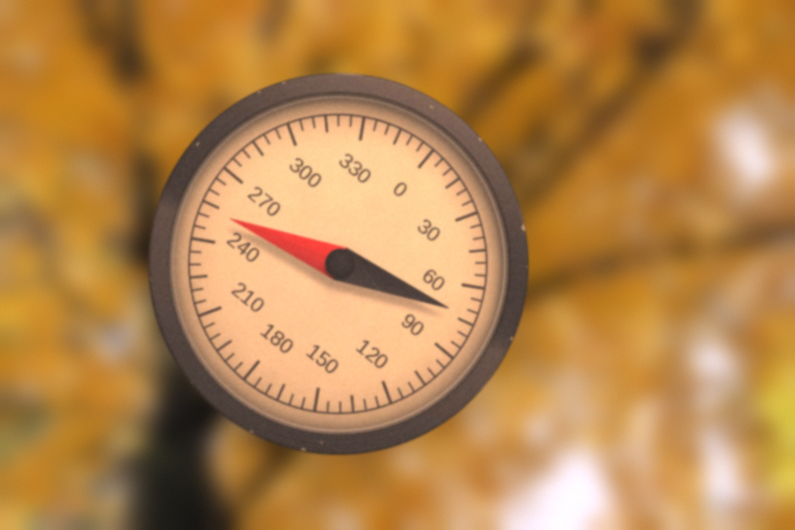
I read 252.5 °
